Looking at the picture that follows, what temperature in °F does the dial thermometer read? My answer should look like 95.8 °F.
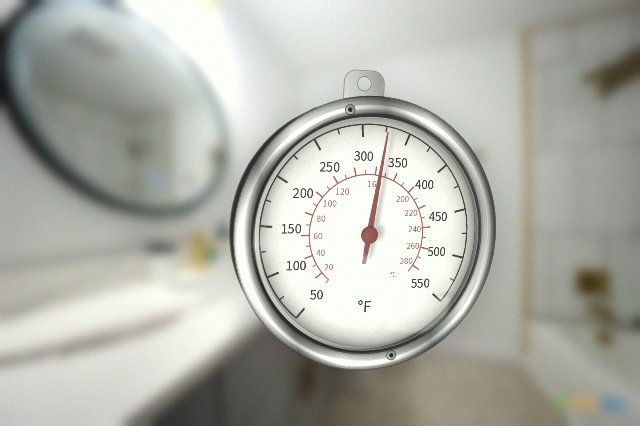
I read 325 °F
